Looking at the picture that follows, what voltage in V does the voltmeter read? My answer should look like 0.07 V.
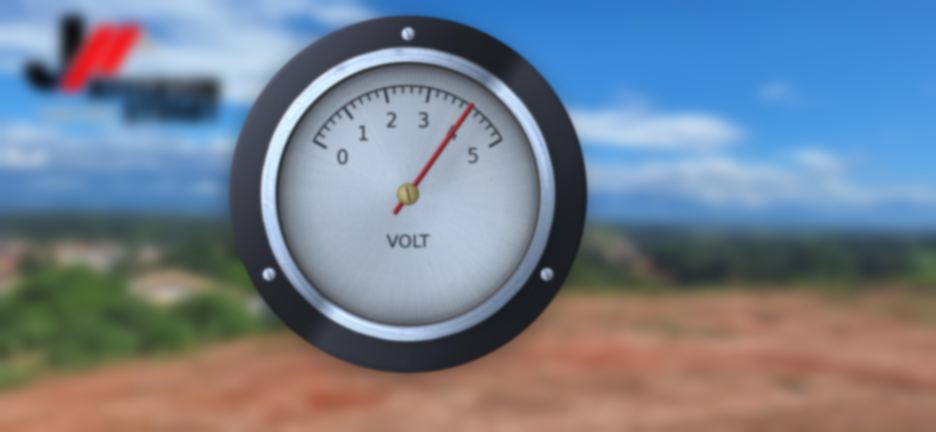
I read 4 V
